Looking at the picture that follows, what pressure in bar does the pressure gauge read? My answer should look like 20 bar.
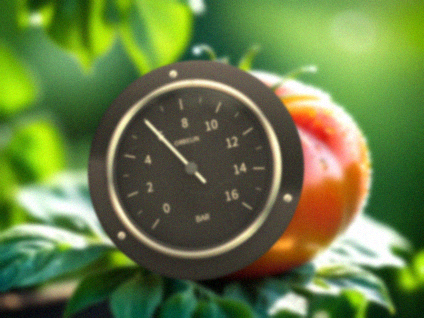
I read 6 bar
